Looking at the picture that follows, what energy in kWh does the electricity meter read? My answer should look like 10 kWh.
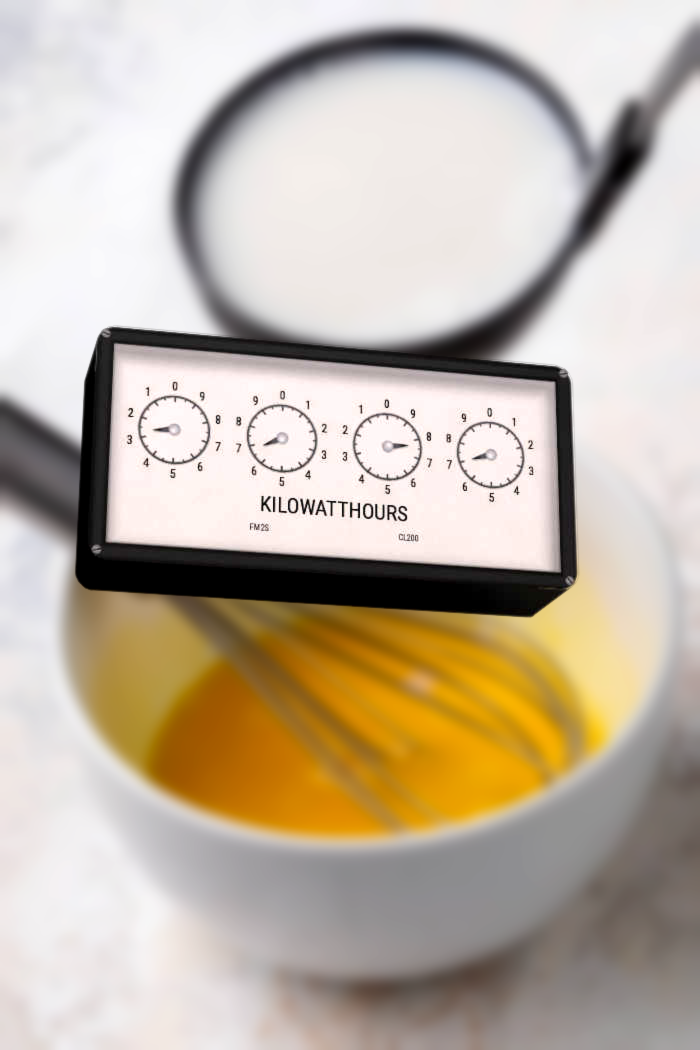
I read 2677 kWh
